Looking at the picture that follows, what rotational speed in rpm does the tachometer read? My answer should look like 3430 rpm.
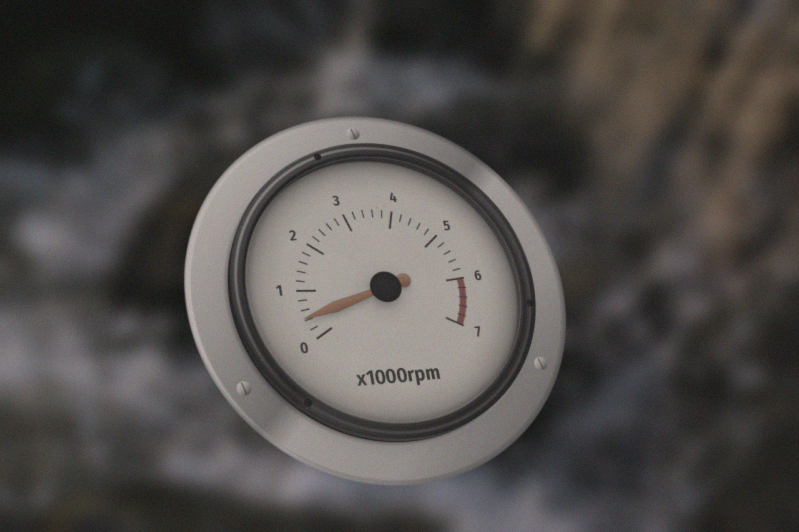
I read 400 rpm
